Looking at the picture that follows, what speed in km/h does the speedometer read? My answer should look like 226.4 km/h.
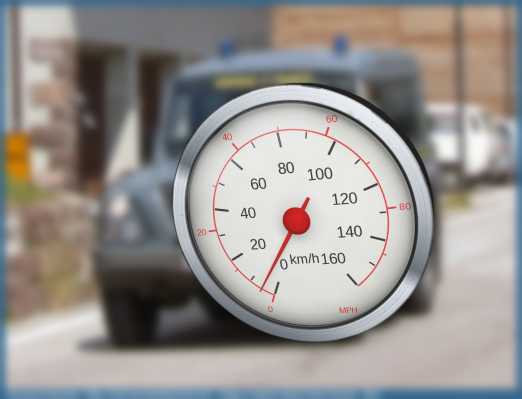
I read 5 km/h
